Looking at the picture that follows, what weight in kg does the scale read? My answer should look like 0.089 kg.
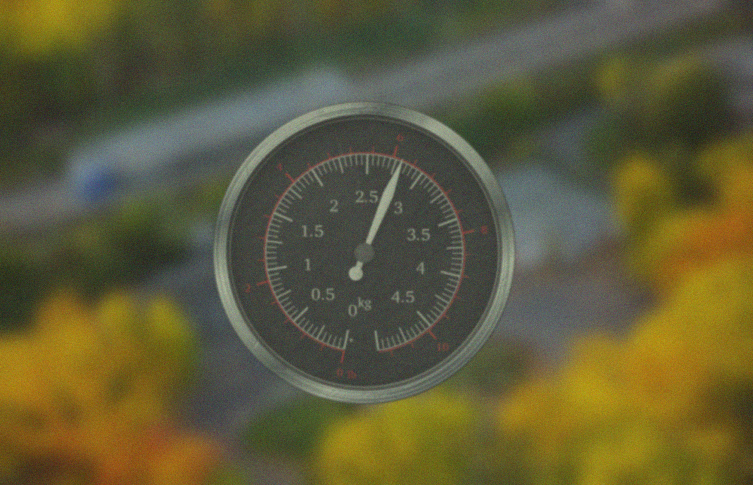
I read 2.8 kg
